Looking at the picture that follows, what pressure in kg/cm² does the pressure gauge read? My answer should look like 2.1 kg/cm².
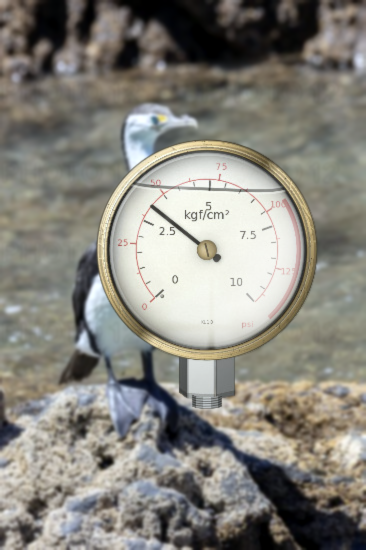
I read 3 kg/cm²
